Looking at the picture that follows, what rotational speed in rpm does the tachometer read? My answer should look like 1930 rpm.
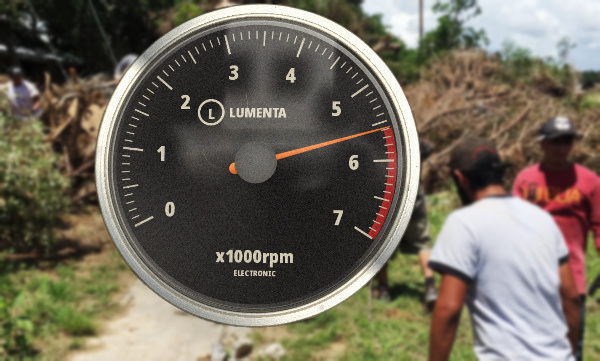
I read 5600 rpm
